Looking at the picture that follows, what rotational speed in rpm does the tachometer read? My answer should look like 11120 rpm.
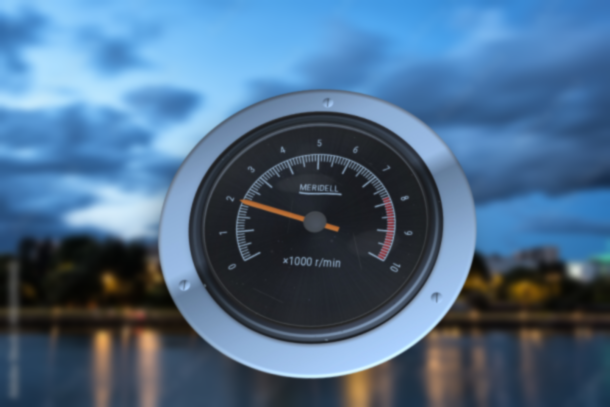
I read 2000 rpm
